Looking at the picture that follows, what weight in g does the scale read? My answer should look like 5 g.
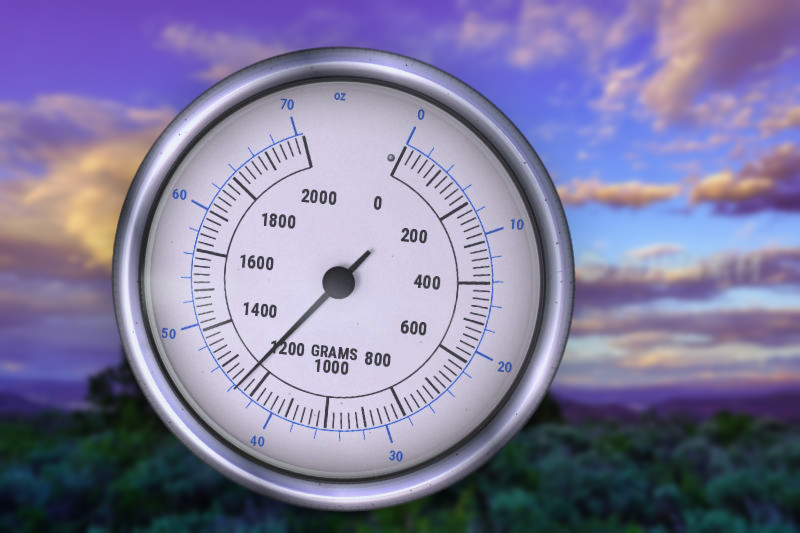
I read 1240 g
